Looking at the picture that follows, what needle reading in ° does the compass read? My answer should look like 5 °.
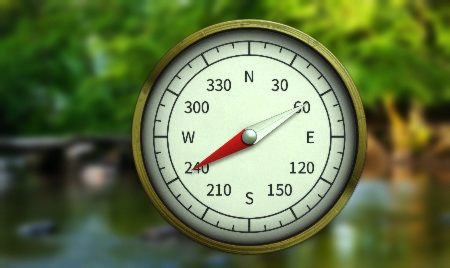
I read 240 °
